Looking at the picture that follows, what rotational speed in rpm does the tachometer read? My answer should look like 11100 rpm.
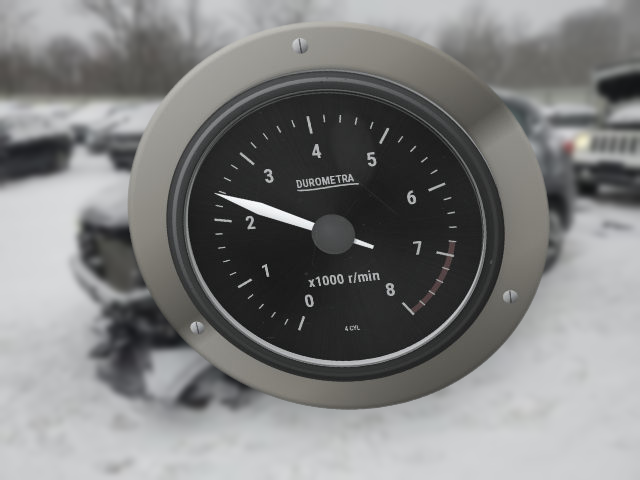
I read 2400 rpm
